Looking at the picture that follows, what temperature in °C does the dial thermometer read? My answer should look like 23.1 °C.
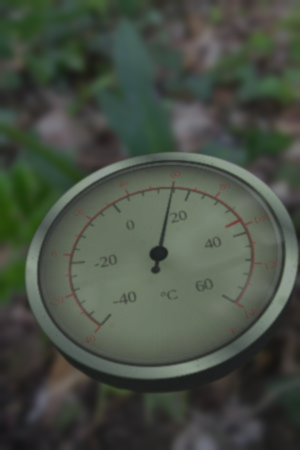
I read 16 °C
